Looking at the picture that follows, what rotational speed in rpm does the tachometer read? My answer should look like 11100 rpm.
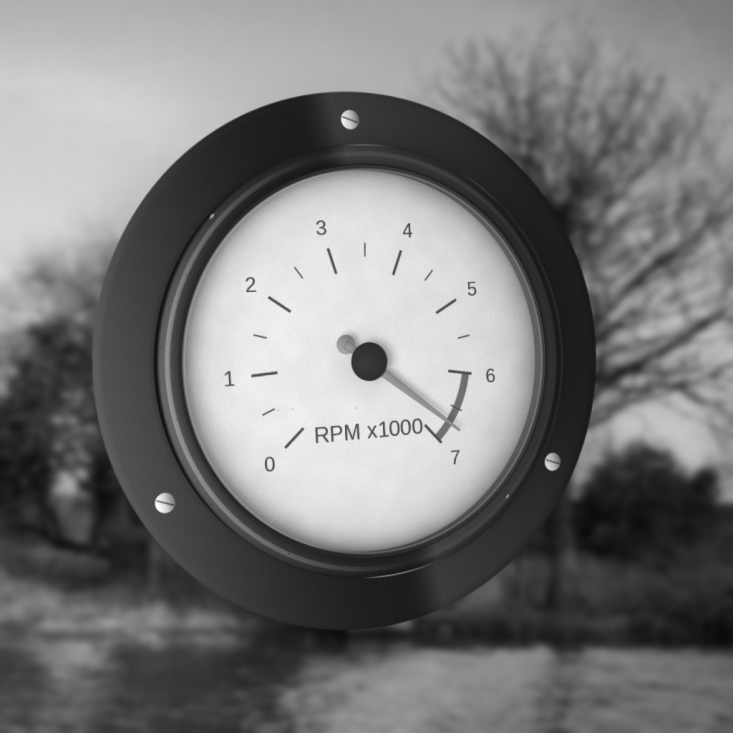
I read 6750 rpm
